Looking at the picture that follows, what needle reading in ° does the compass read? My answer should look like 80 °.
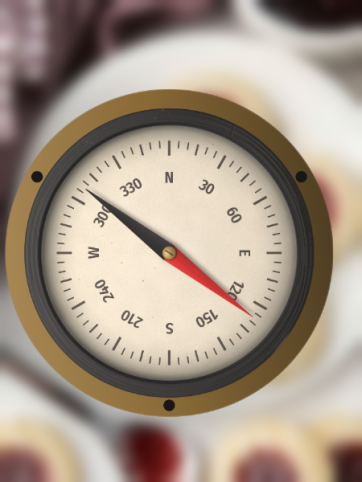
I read 127.5 °
